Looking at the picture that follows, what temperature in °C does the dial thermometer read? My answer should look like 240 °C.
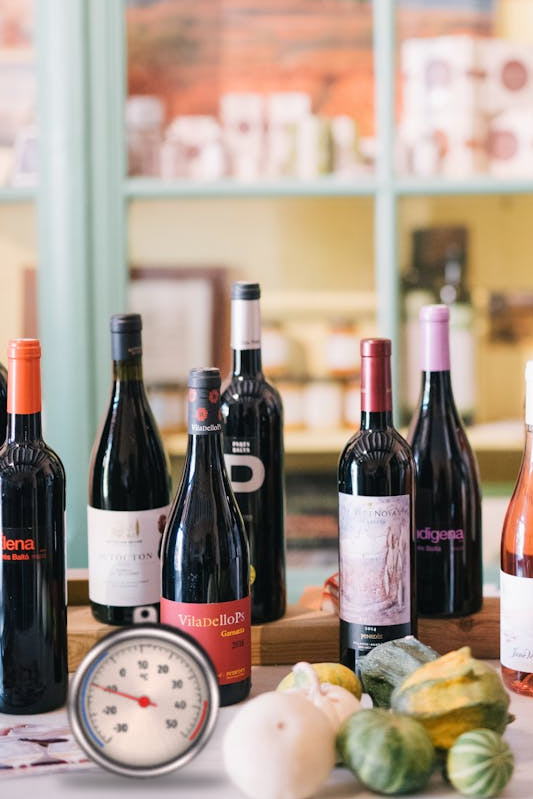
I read -10 °C
